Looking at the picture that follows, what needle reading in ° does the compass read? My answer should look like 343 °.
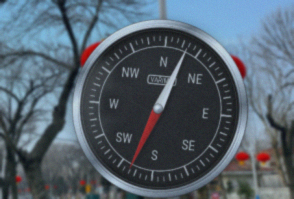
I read 200 °
